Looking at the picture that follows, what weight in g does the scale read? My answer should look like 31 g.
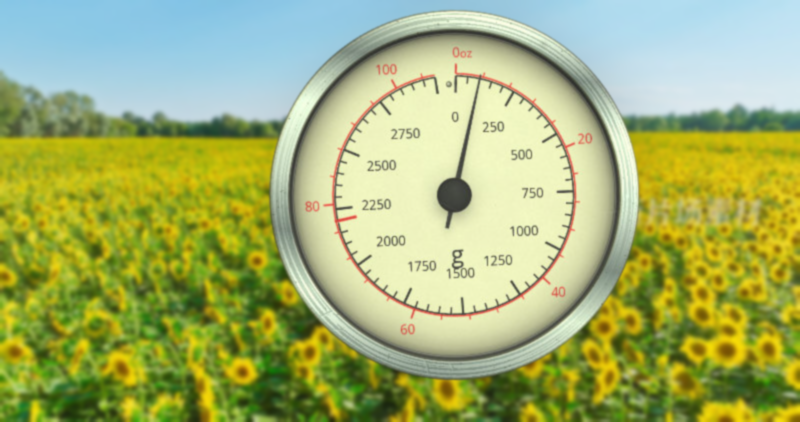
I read 100 g
